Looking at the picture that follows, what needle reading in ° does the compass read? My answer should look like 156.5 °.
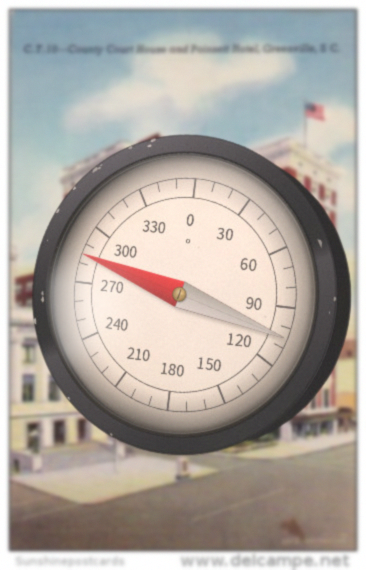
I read 285 °
